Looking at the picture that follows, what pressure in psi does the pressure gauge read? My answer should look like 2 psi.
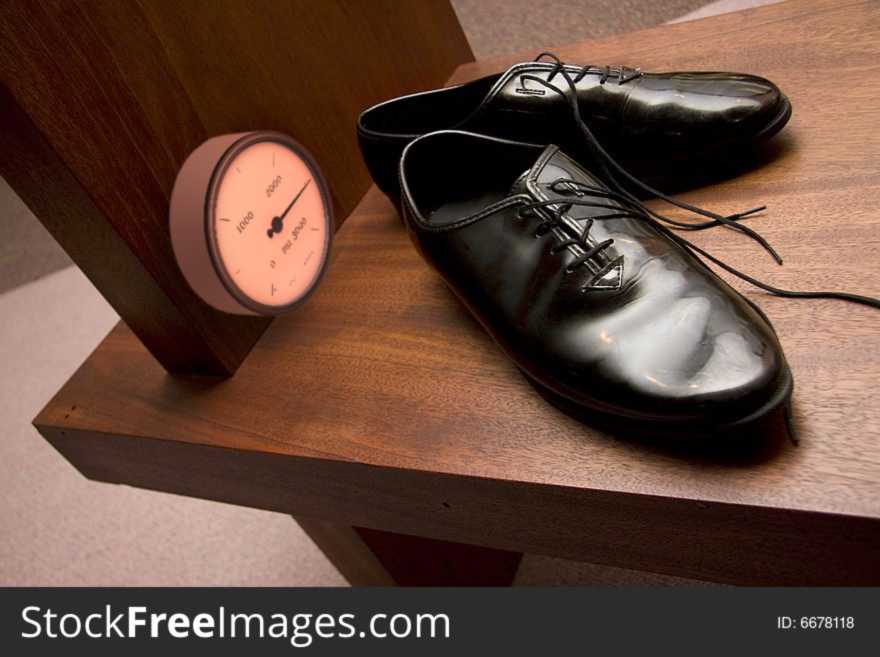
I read 2500 psi
